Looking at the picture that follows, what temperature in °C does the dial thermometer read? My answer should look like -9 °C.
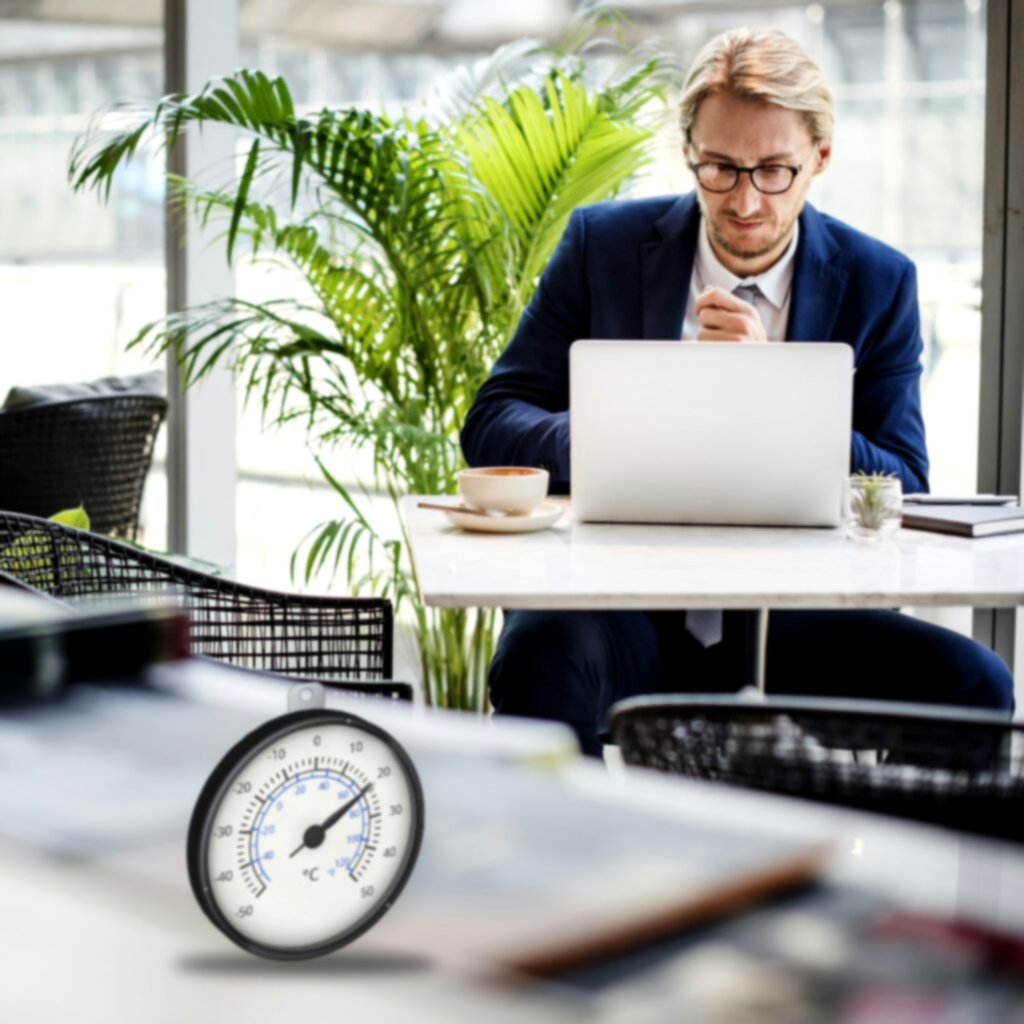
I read 20 °C
